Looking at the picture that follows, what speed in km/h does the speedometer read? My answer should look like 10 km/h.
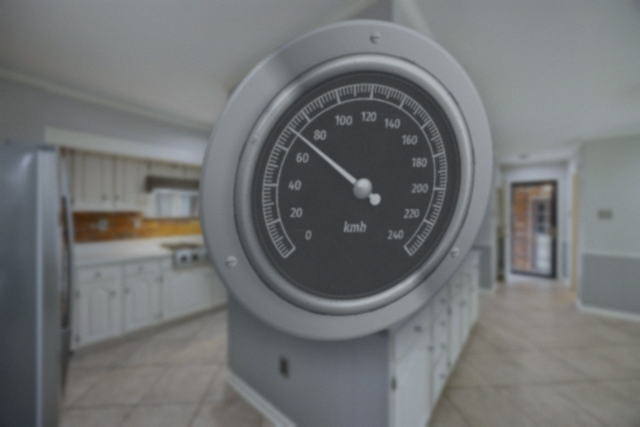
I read 70 km/h
